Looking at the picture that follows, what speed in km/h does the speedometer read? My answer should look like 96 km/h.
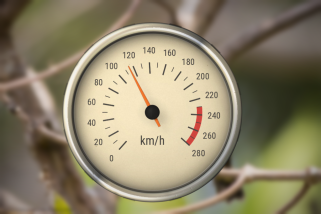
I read 115 km/h
